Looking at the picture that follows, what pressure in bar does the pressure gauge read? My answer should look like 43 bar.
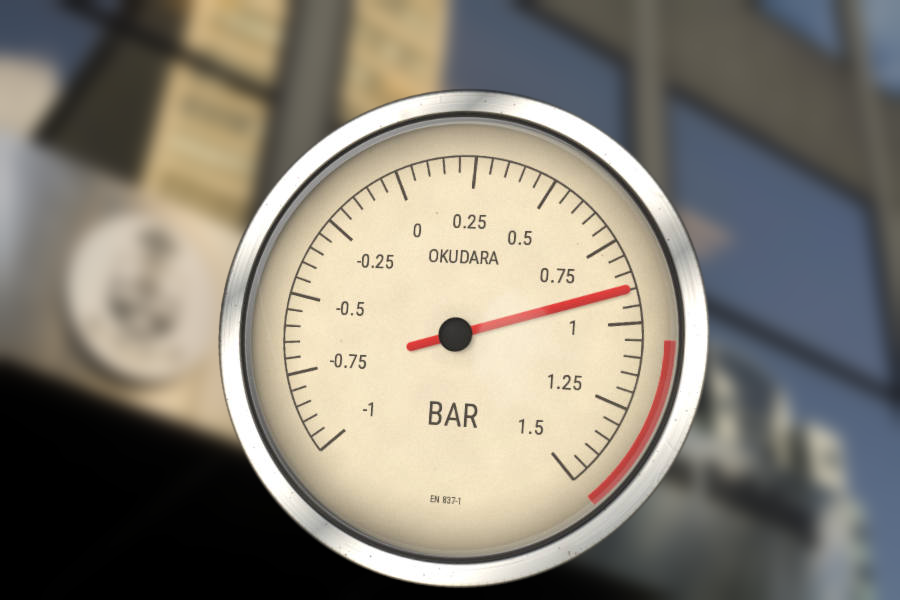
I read 0.9 bar
